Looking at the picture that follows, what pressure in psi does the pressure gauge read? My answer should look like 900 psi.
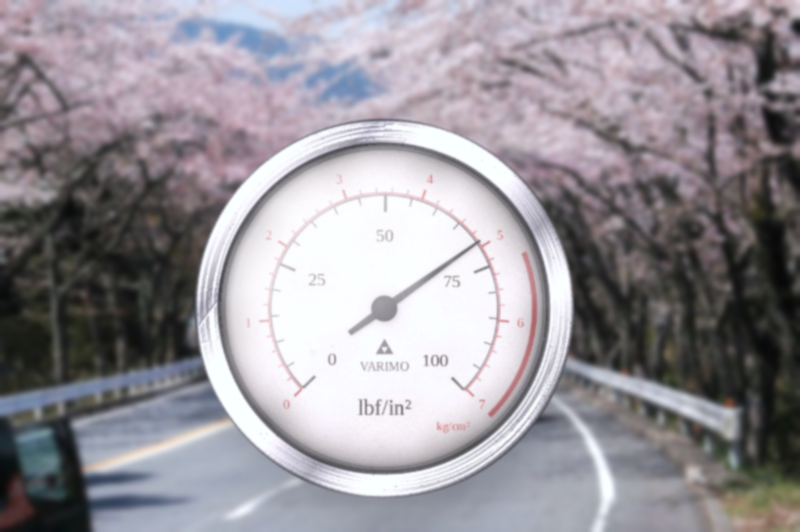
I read 70 psi
